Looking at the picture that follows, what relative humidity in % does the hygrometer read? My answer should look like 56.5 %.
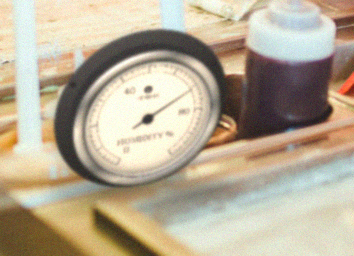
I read 70 %
